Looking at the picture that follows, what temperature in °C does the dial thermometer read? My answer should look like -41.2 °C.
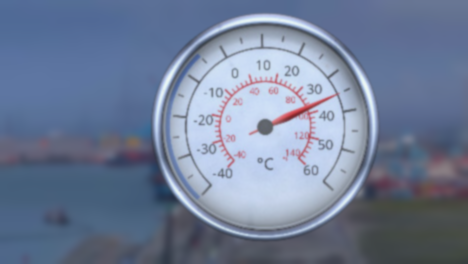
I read 35 °C
